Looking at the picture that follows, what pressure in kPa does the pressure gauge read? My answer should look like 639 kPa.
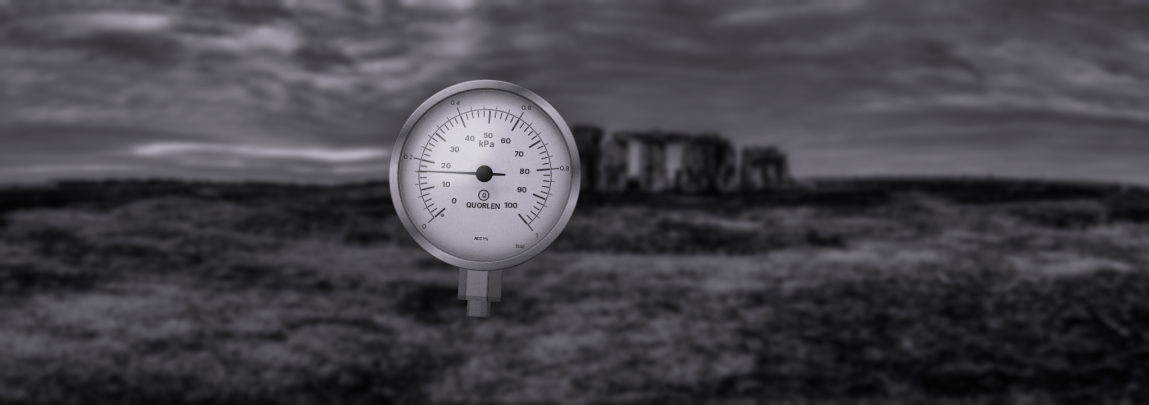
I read 16 kPa
